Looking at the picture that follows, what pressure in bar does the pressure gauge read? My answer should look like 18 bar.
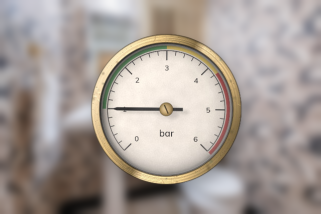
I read 1 bar
